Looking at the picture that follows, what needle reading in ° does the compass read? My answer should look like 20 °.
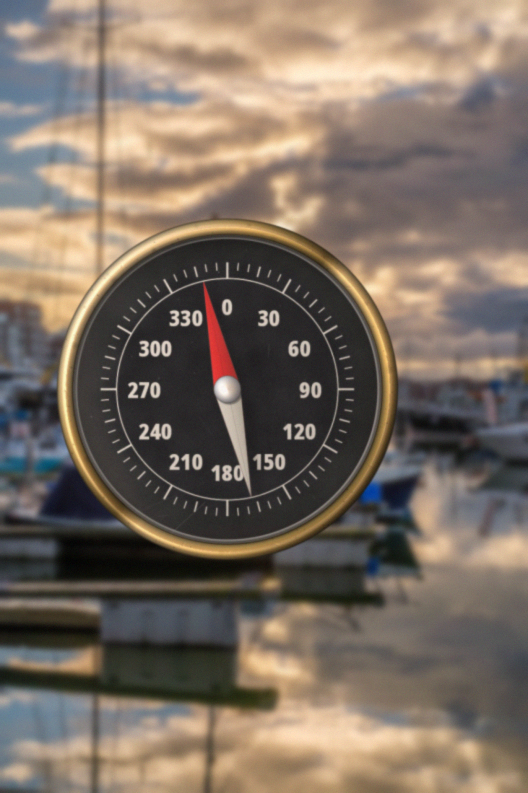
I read 347.5 °
